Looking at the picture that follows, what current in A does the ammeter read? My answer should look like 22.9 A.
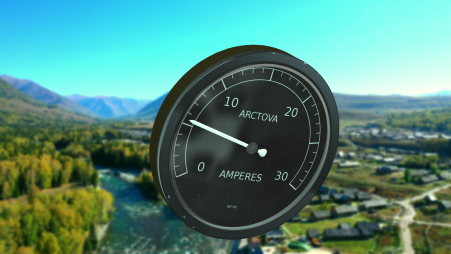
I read 5.5 A
